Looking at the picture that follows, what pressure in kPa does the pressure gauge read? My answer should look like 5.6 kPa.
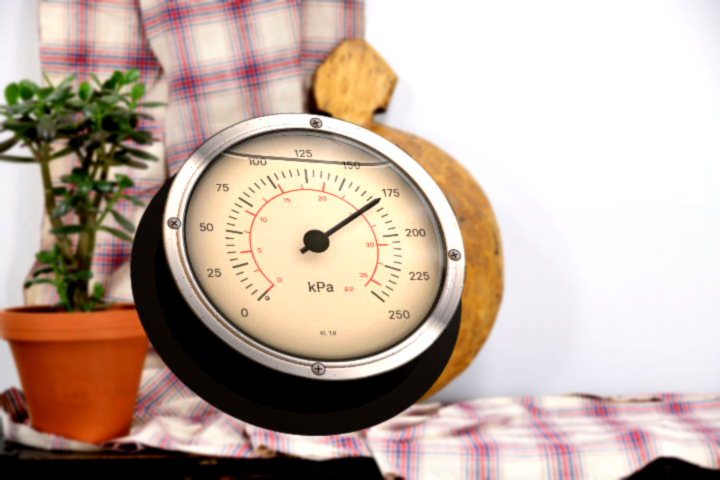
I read 175 kPa
